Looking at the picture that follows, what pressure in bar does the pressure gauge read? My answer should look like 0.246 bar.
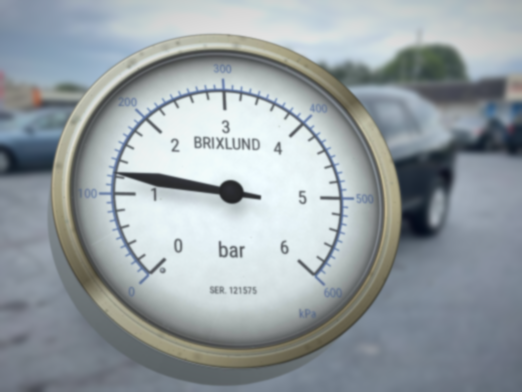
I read 1.2 bar
